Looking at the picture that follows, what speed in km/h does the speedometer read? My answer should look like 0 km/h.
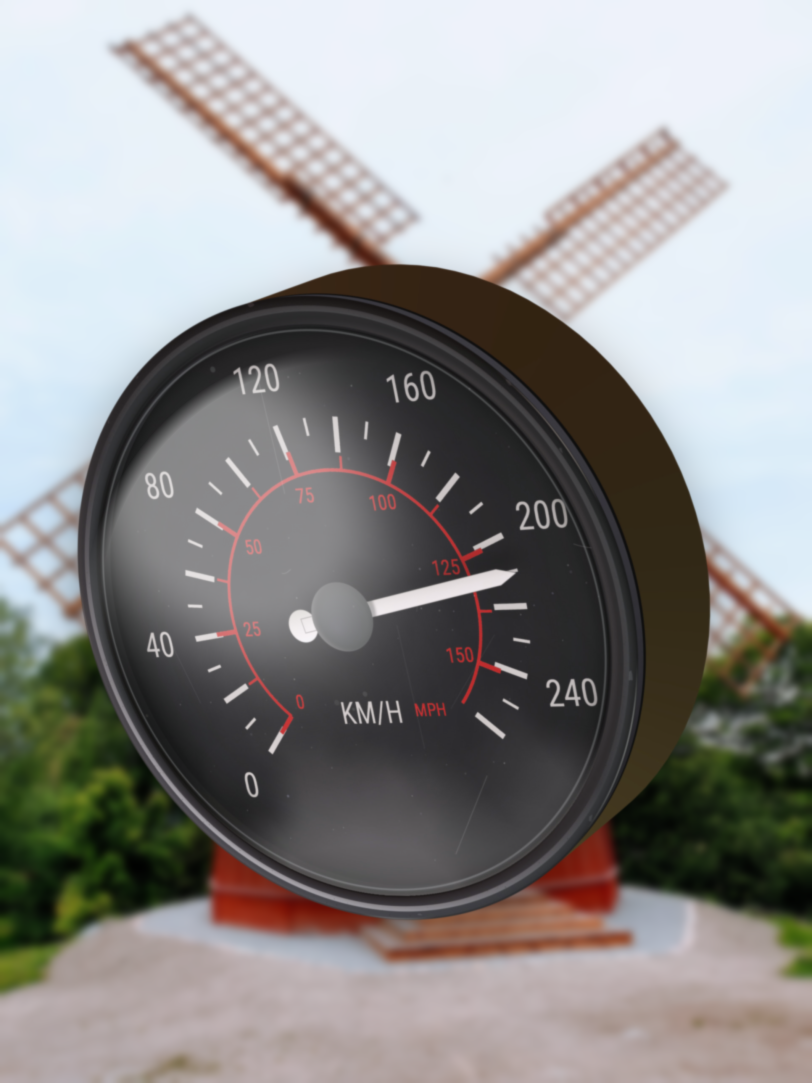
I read 210 km/h
